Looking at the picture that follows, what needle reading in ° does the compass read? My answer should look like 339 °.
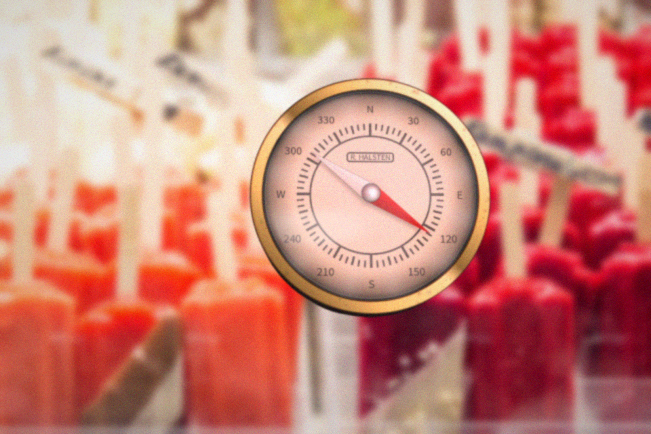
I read 125 °
